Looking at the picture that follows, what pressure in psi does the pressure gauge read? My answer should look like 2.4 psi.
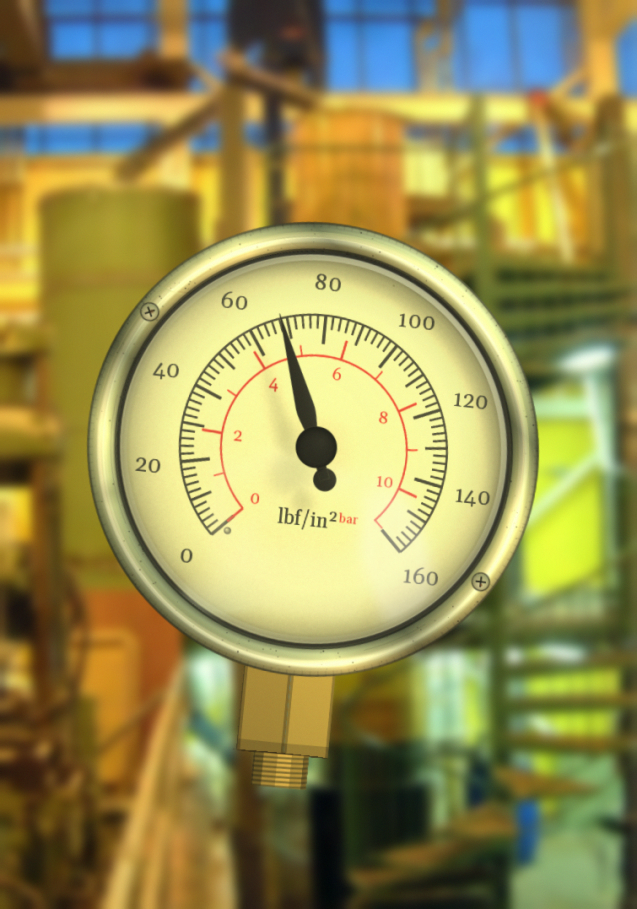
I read 68 psi
